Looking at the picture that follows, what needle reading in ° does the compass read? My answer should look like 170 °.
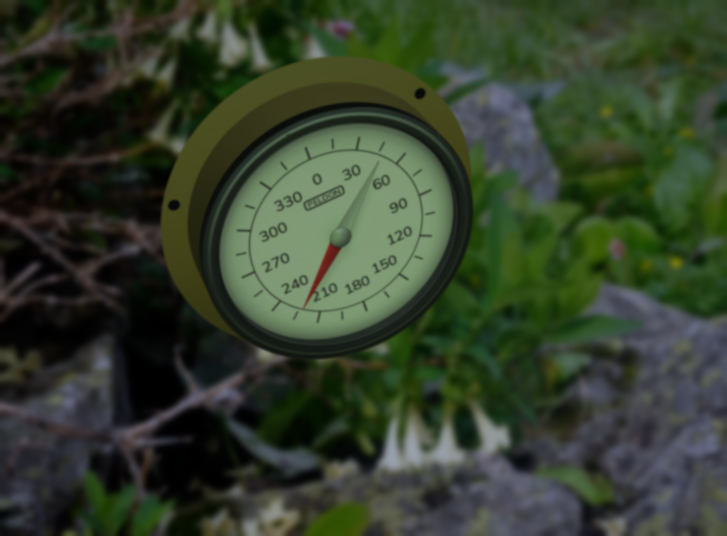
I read 225 °
